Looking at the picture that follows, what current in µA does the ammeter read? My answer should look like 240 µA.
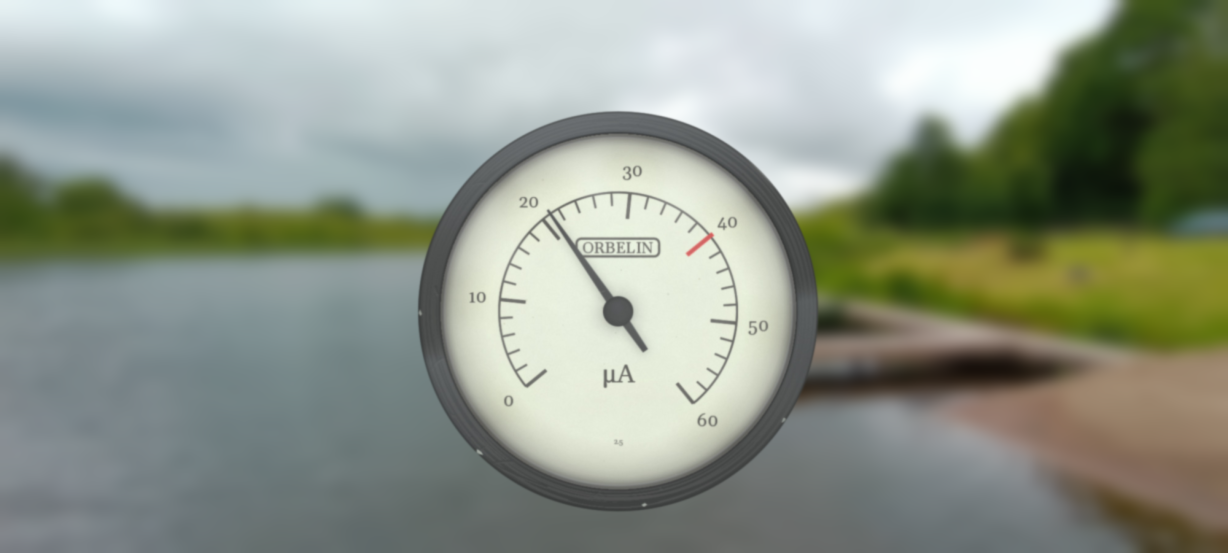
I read 21 µA
